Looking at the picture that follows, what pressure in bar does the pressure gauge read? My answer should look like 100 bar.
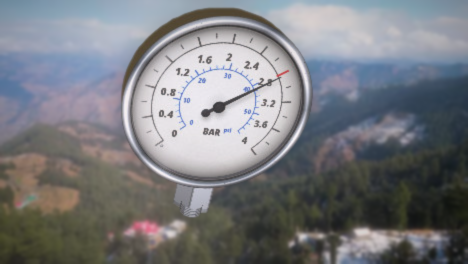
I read 2.8 bar
